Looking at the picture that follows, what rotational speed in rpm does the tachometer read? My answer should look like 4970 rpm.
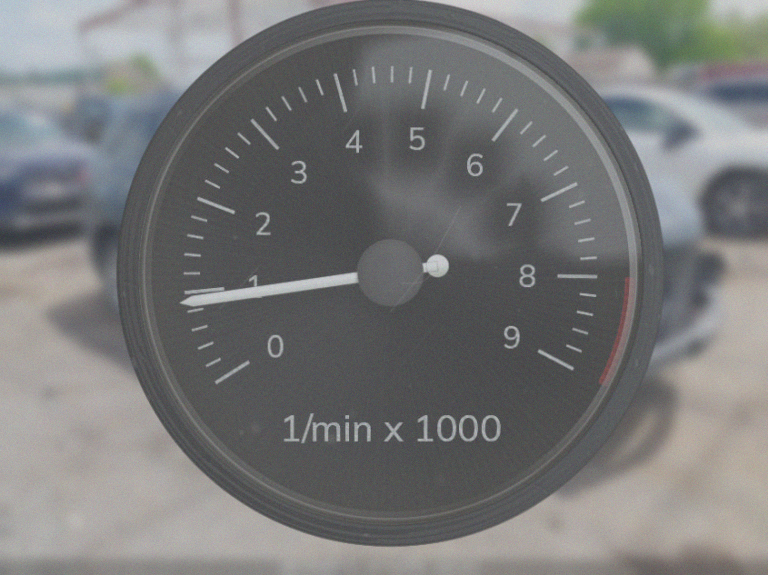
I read 900 rpm
